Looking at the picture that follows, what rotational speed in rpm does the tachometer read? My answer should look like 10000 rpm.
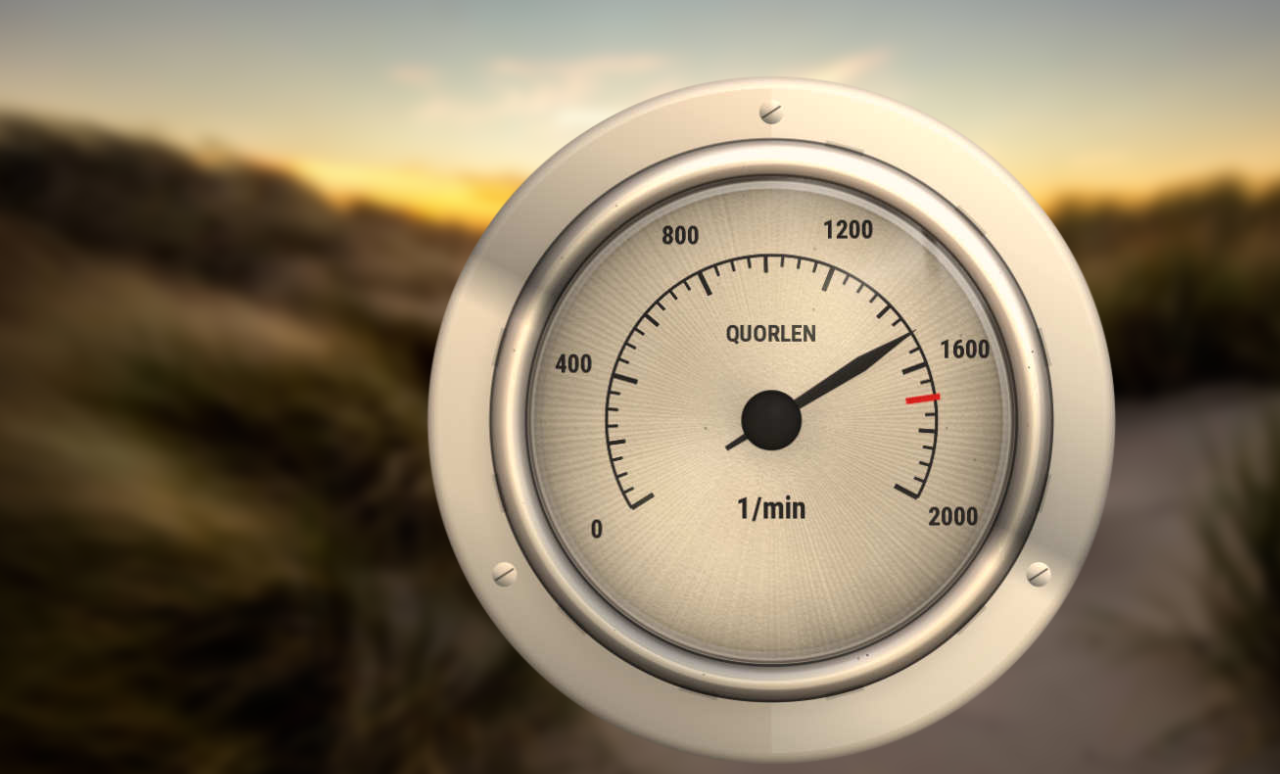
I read 1500 rpm
